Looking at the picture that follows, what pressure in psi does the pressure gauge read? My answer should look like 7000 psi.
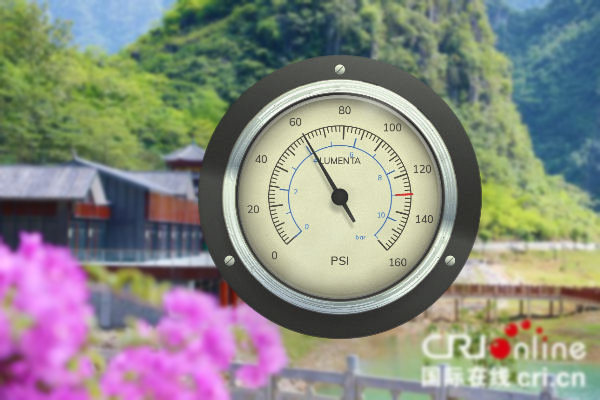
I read 60 psi
